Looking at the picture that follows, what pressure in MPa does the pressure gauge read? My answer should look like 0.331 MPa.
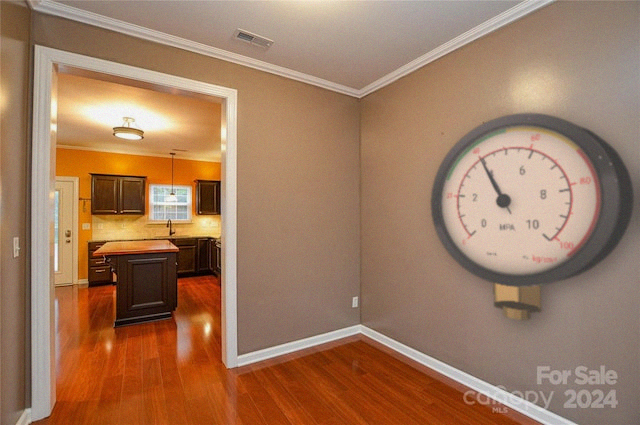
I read 4 MPa
